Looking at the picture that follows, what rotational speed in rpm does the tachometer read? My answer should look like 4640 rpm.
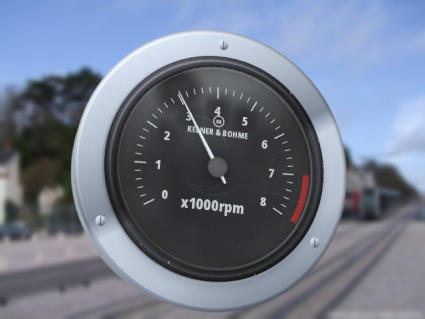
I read 3000 rpm
